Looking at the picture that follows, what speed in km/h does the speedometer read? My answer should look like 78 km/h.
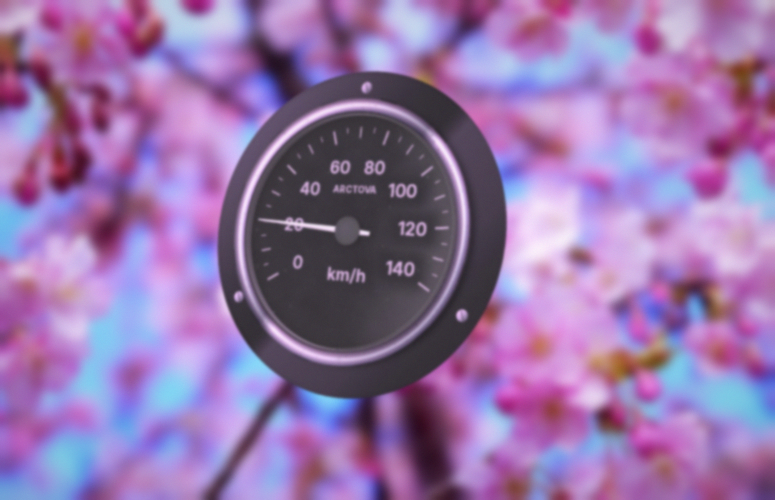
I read 20 km/h
